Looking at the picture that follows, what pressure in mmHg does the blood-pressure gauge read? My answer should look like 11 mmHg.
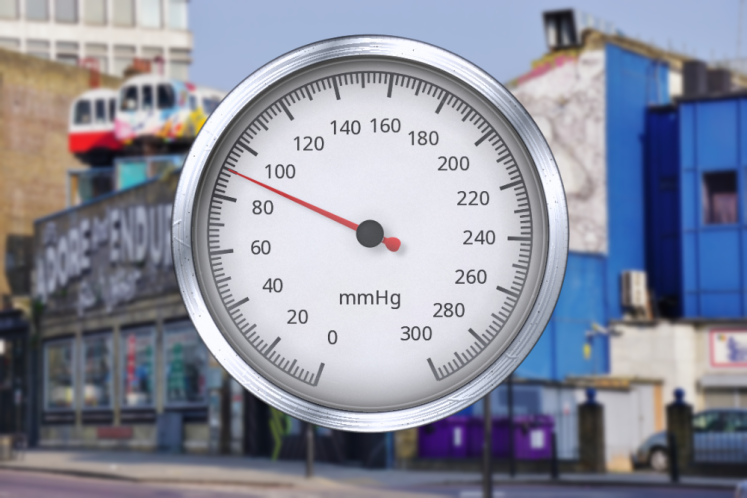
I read 90 mmHg
